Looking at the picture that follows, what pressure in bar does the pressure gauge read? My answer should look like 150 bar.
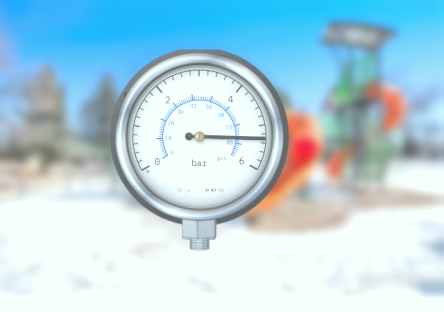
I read 5.3 bar
